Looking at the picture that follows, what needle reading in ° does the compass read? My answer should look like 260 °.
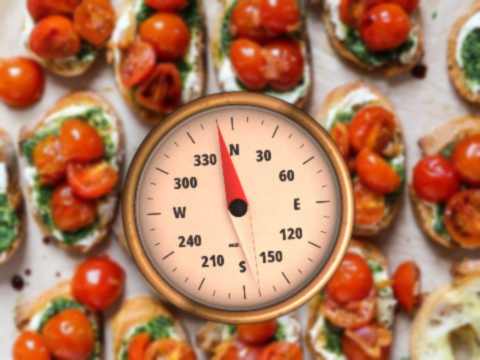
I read 350 °
